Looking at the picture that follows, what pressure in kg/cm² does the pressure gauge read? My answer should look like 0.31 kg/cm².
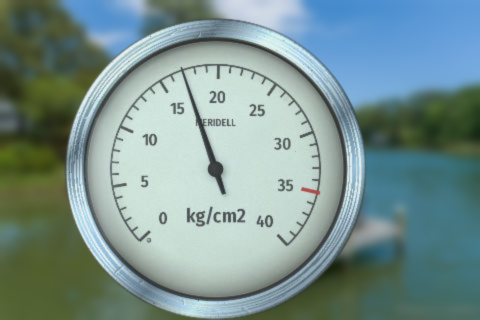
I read 17 kg/cm²
